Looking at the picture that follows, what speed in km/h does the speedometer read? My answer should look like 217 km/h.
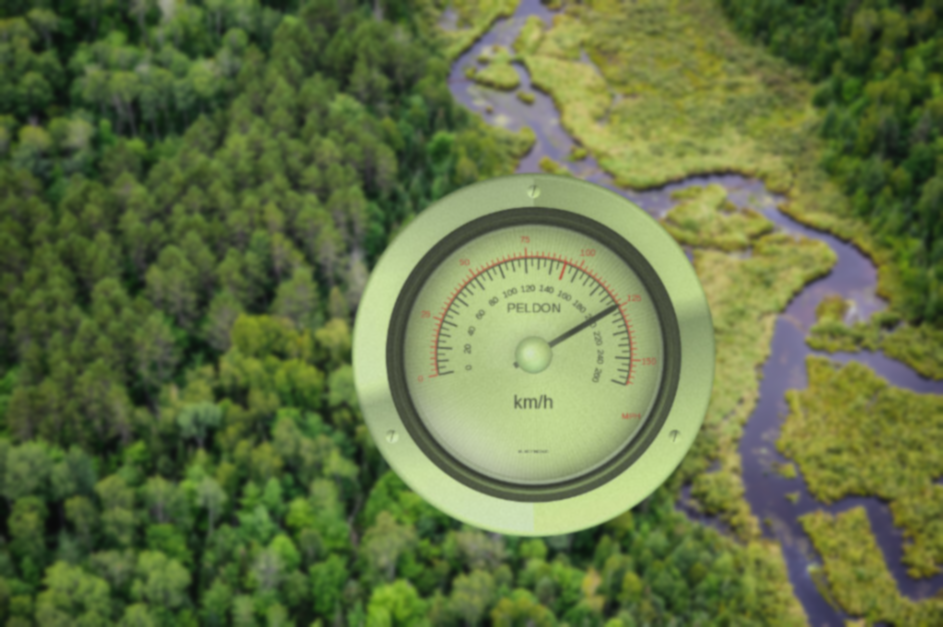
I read 200 km/h
